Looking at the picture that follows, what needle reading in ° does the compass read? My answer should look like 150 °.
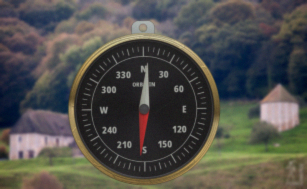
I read 185 °
